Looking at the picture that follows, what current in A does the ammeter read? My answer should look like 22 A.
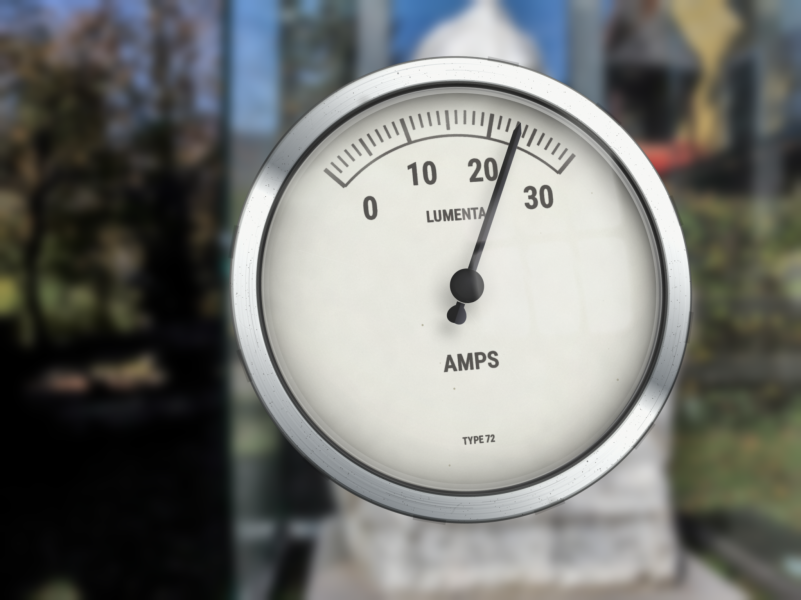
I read 23 A
